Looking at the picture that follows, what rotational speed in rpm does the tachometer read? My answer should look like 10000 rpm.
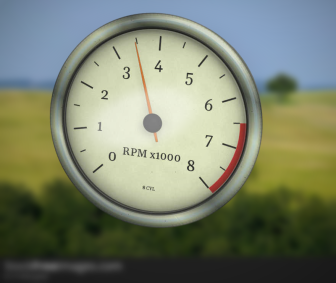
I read 3500 rpm
